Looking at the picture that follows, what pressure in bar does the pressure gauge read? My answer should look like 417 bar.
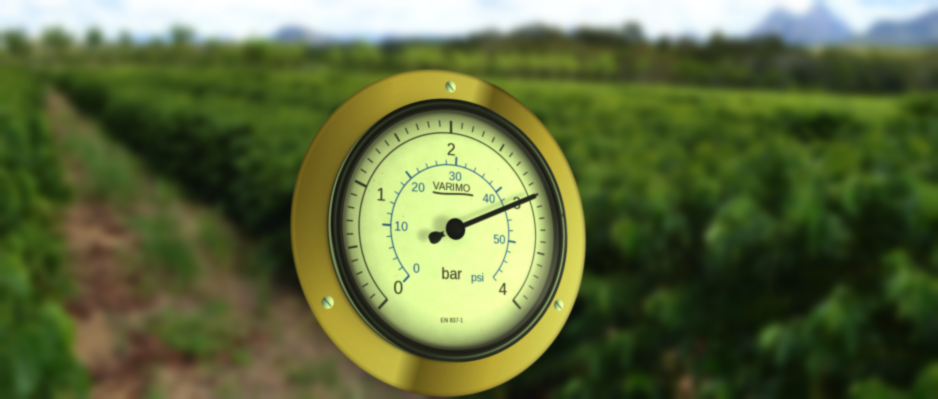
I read 3 bar
